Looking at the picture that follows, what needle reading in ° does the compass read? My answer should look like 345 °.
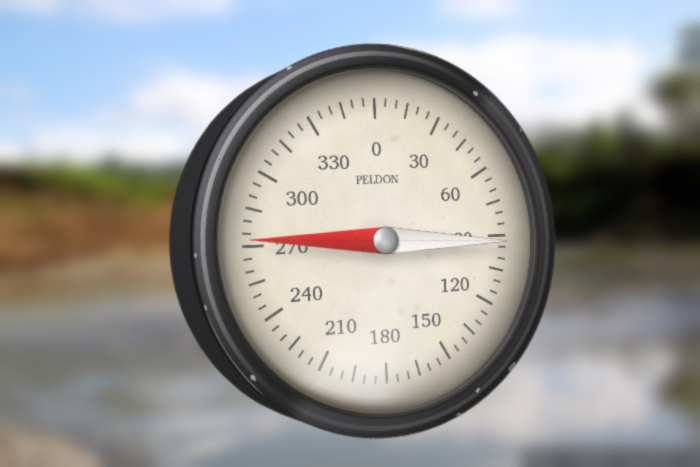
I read 272.5 °
